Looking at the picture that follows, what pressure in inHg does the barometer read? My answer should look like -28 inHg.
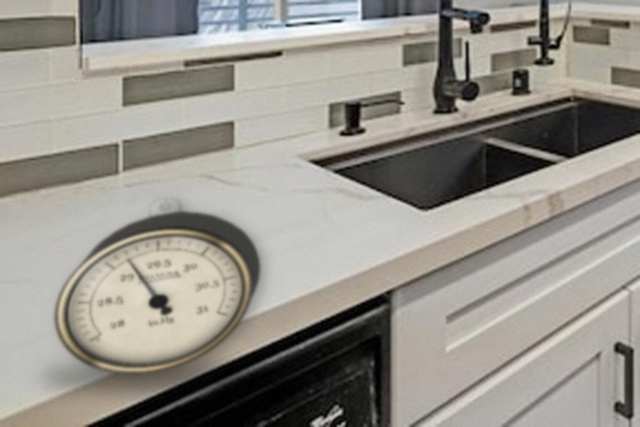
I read 29.2 inHg
